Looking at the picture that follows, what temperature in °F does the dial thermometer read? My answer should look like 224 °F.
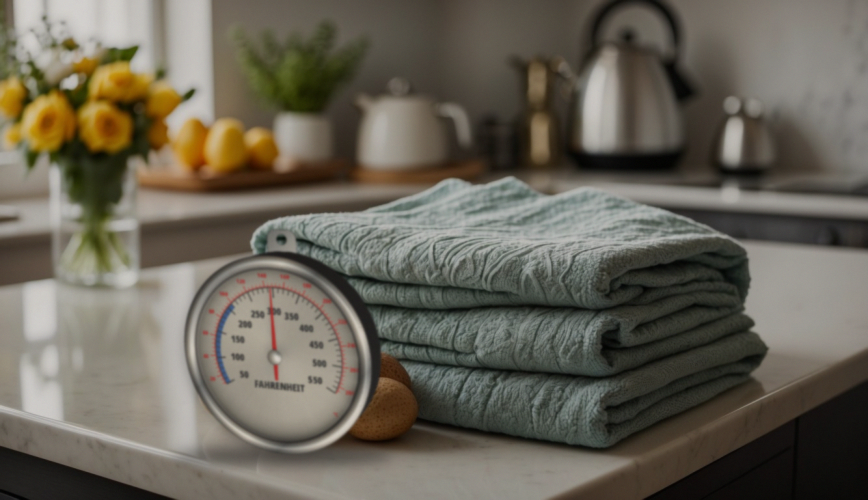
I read 300 °F
